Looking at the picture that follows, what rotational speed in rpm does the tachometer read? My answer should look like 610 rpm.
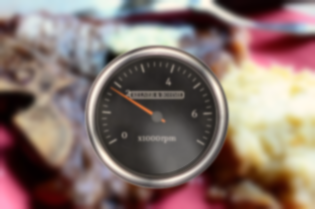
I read 1800 rpm
